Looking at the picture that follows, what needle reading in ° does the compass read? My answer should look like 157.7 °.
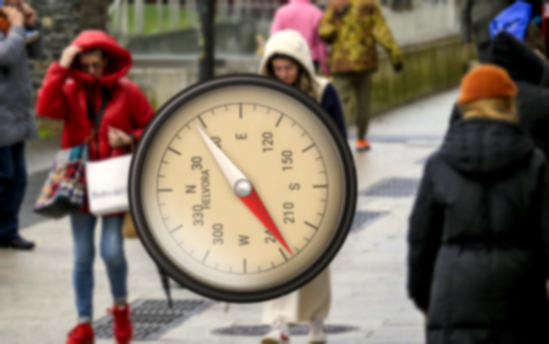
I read 235 °
